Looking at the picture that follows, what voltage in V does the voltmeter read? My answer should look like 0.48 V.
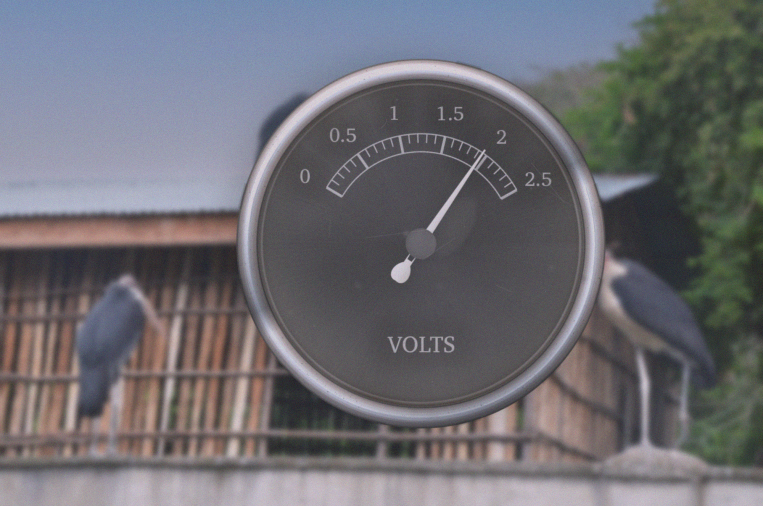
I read 1.95 V
